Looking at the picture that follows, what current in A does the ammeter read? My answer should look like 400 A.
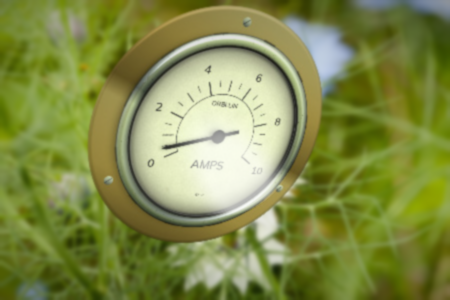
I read 0.5 A
